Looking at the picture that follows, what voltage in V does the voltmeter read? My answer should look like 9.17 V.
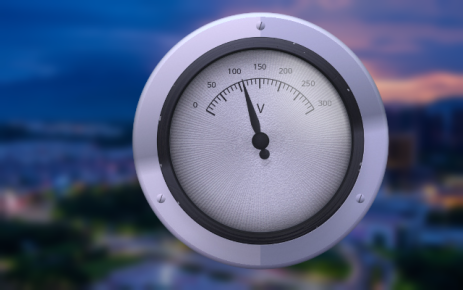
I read 110 V
